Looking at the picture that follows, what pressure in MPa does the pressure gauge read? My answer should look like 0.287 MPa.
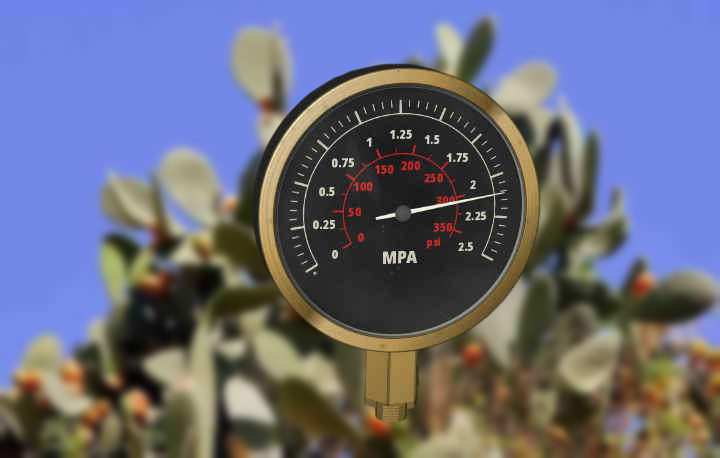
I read 2.1 MPa
